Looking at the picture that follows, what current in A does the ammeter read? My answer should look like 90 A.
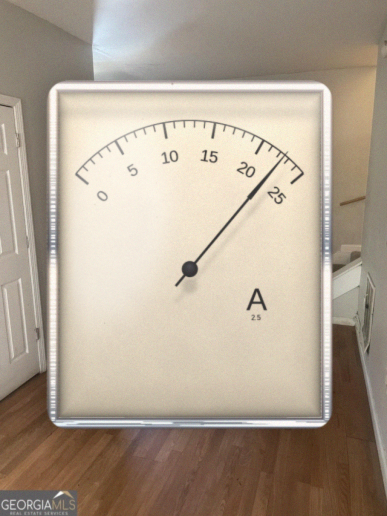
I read 22.5 A
